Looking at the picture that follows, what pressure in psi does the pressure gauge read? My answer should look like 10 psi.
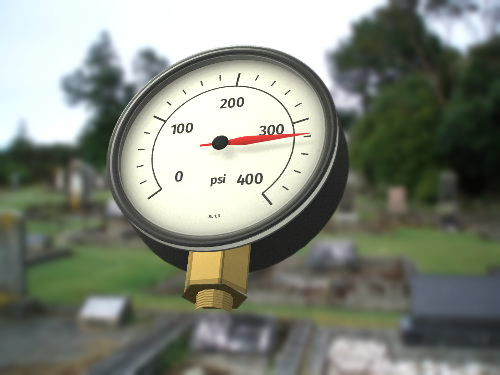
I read 320 psi
